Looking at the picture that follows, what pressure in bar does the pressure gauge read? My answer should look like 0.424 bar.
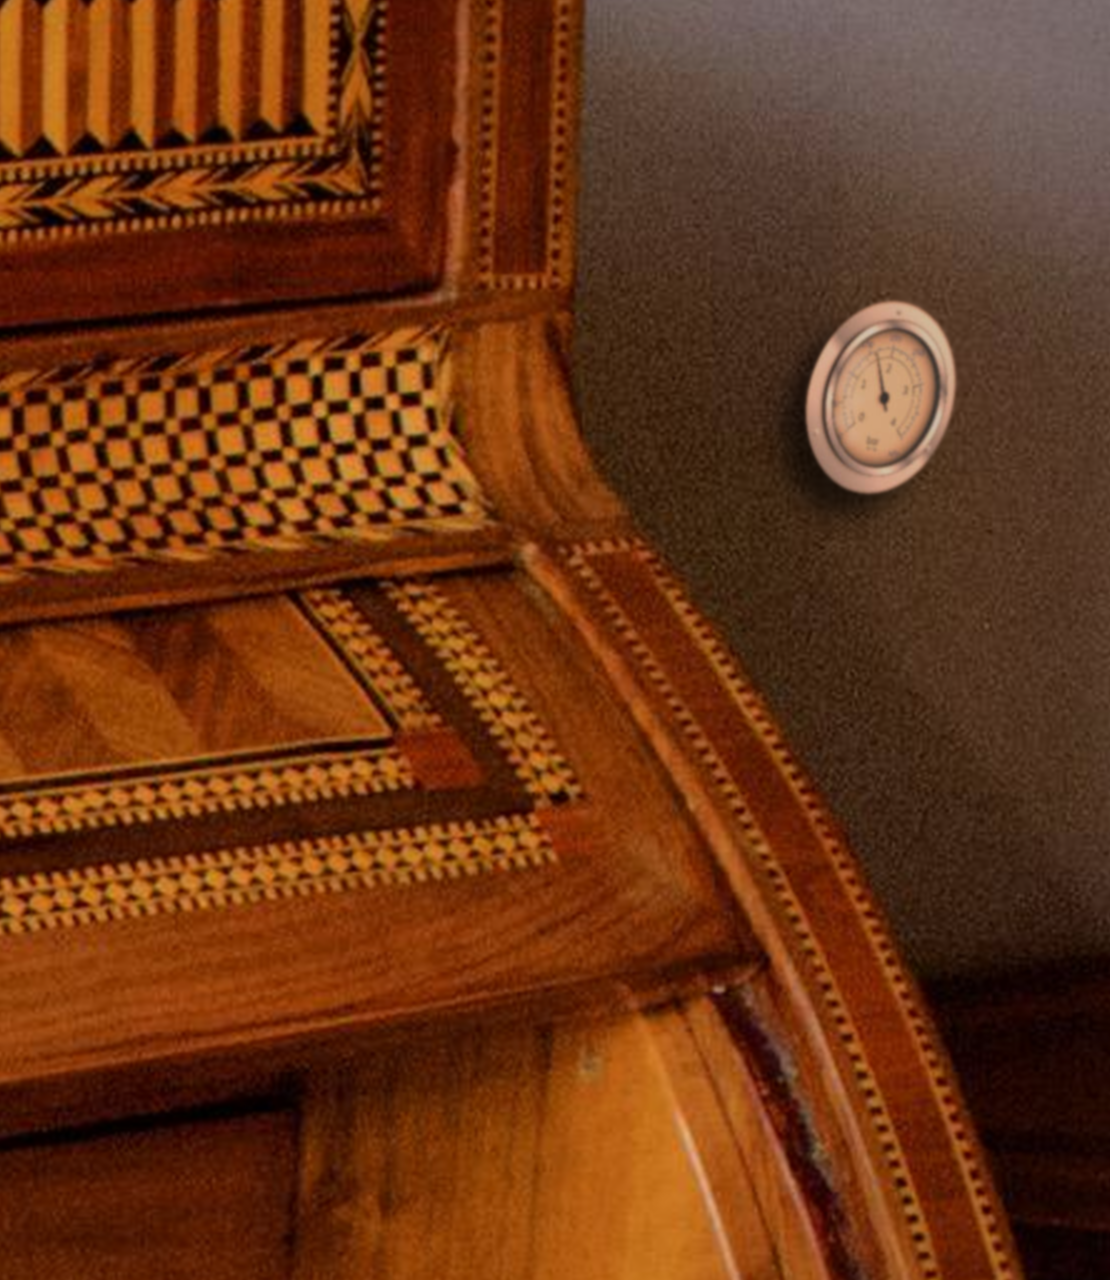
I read 1.6 bar
